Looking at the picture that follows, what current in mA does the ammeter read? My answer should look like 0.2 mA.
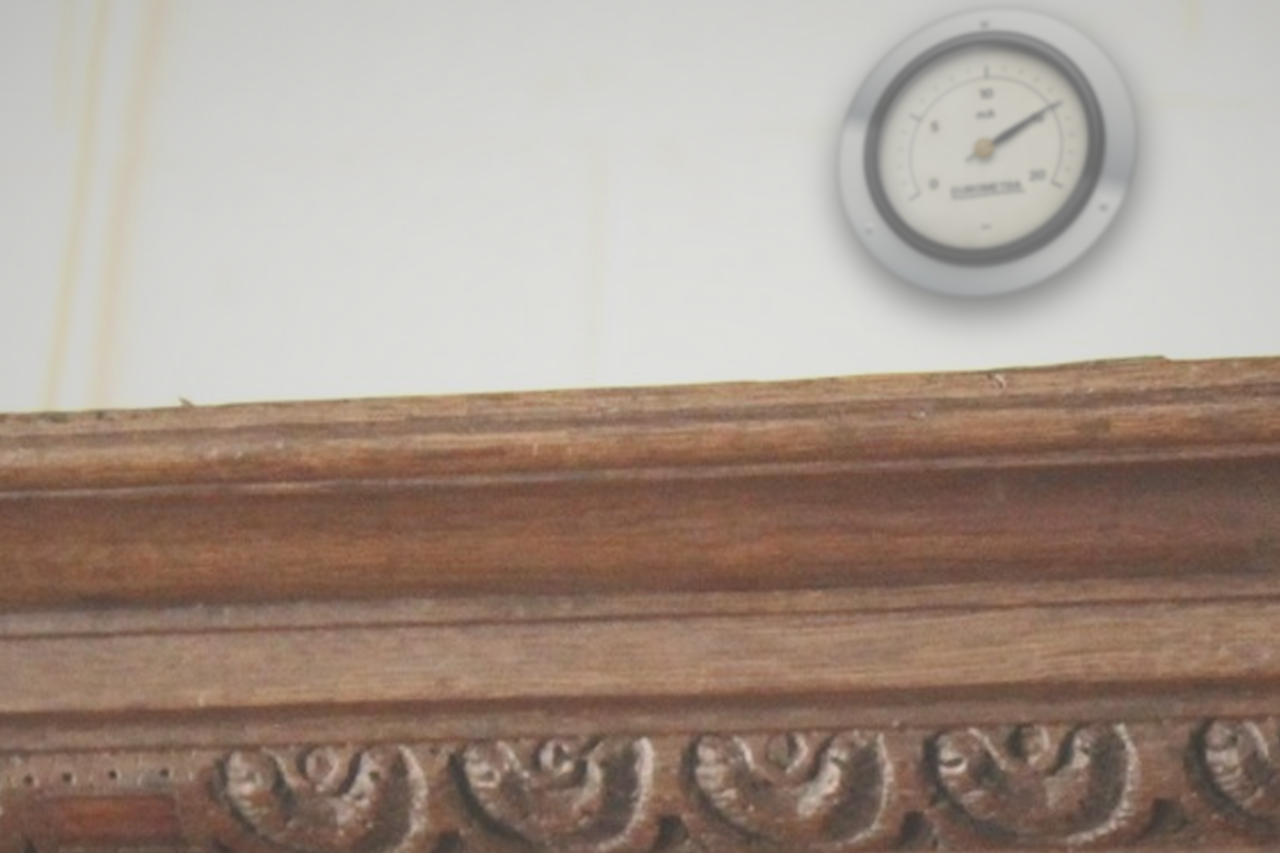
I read 15 mA
